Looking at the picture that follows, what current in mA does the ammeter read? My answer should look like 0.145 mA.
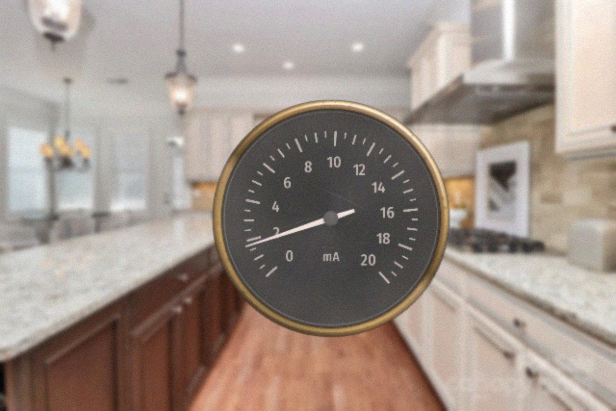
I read 1.75 mA
